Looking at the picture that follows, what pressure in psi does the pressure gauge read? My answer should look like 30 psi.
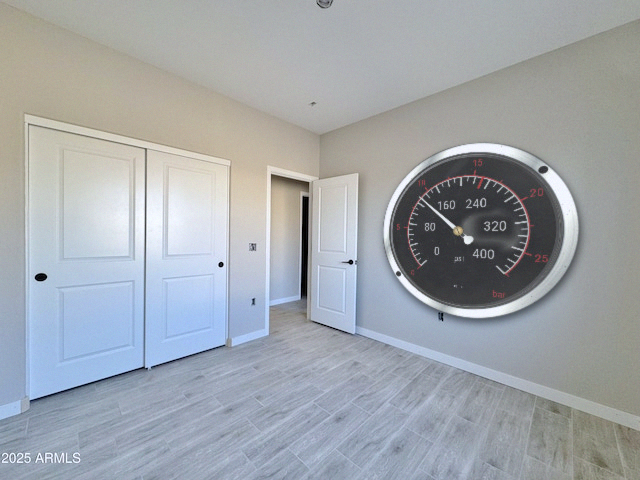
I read 130 psi
